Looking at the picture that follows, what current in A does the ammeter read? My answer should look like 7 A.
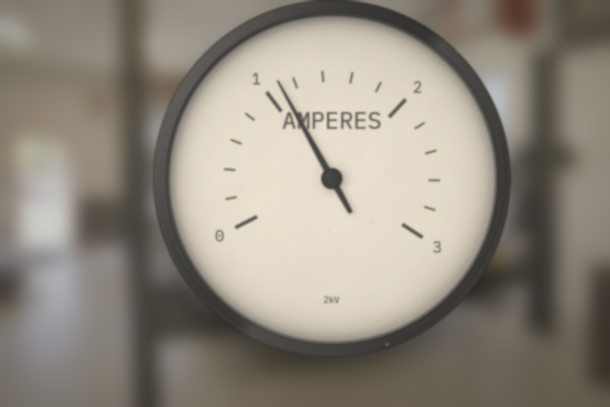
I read 1.1 A
